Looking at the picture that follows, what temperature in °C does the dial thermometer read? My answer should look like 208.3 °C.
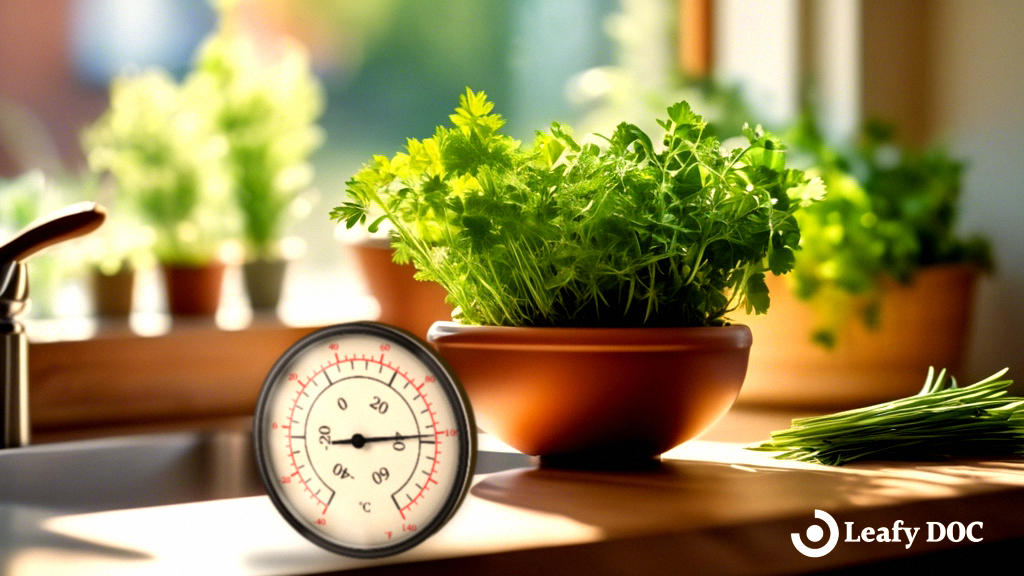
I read 38 °C
